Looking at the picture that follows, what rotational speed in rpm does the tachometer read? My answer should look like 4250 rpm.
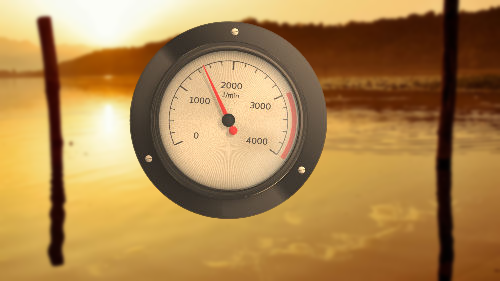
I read 1500 rpm
